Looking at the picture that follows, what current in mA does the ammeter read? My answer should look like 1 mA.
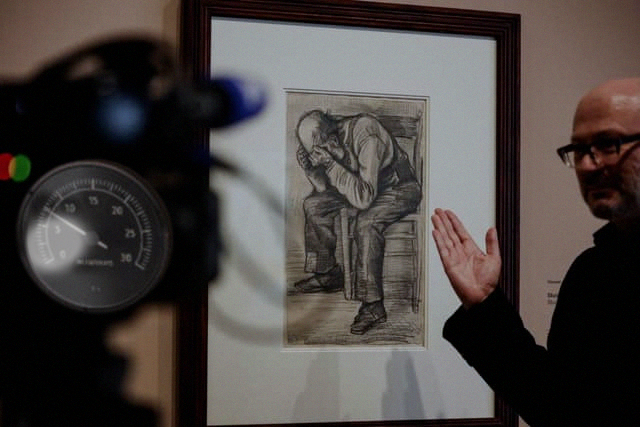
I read 7.5 mA
